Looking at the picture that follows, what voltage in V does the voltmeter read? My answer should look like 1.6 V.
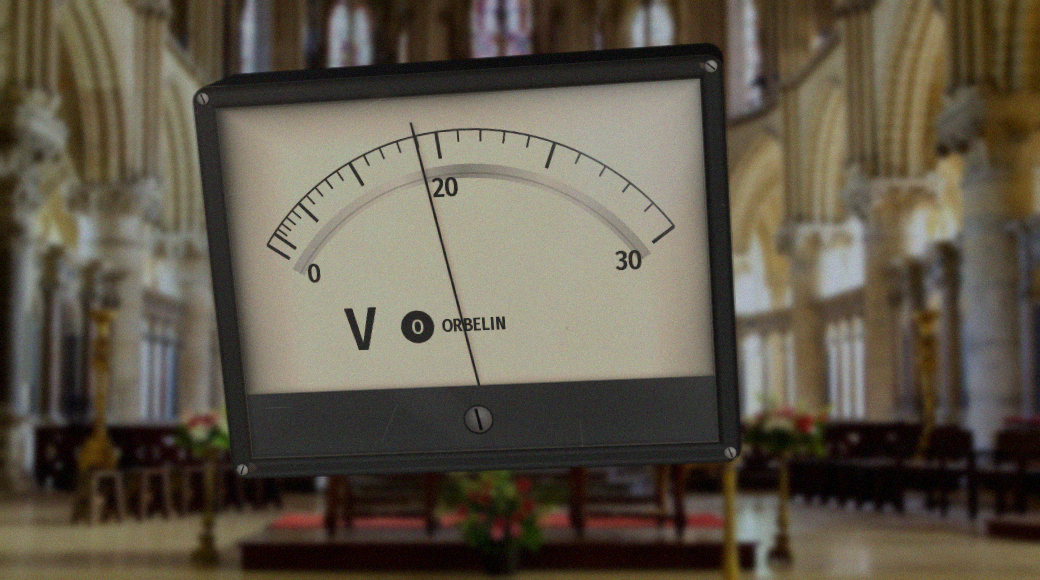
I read 19 V
